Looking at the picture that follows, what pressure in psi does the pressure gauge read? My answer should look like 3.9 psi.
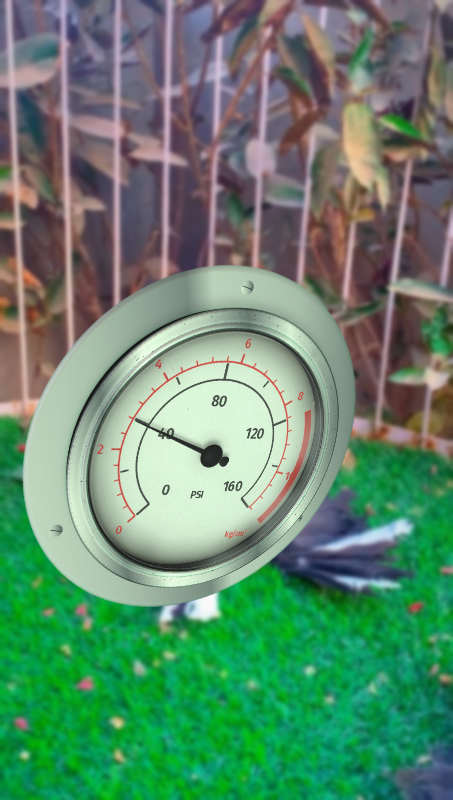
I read 40 psi
